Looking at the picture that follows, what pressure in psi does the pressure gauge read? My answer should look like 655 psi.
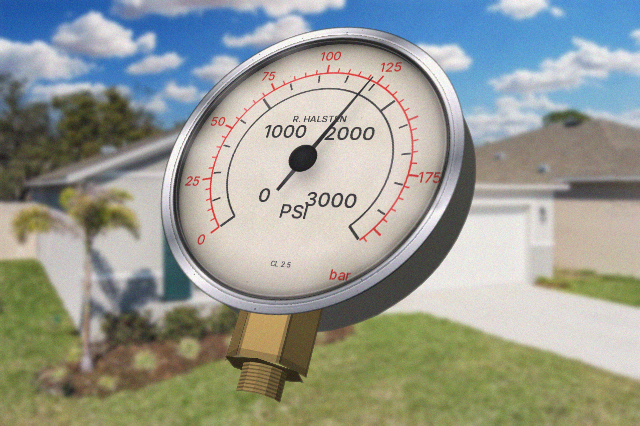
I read 1800 psi
